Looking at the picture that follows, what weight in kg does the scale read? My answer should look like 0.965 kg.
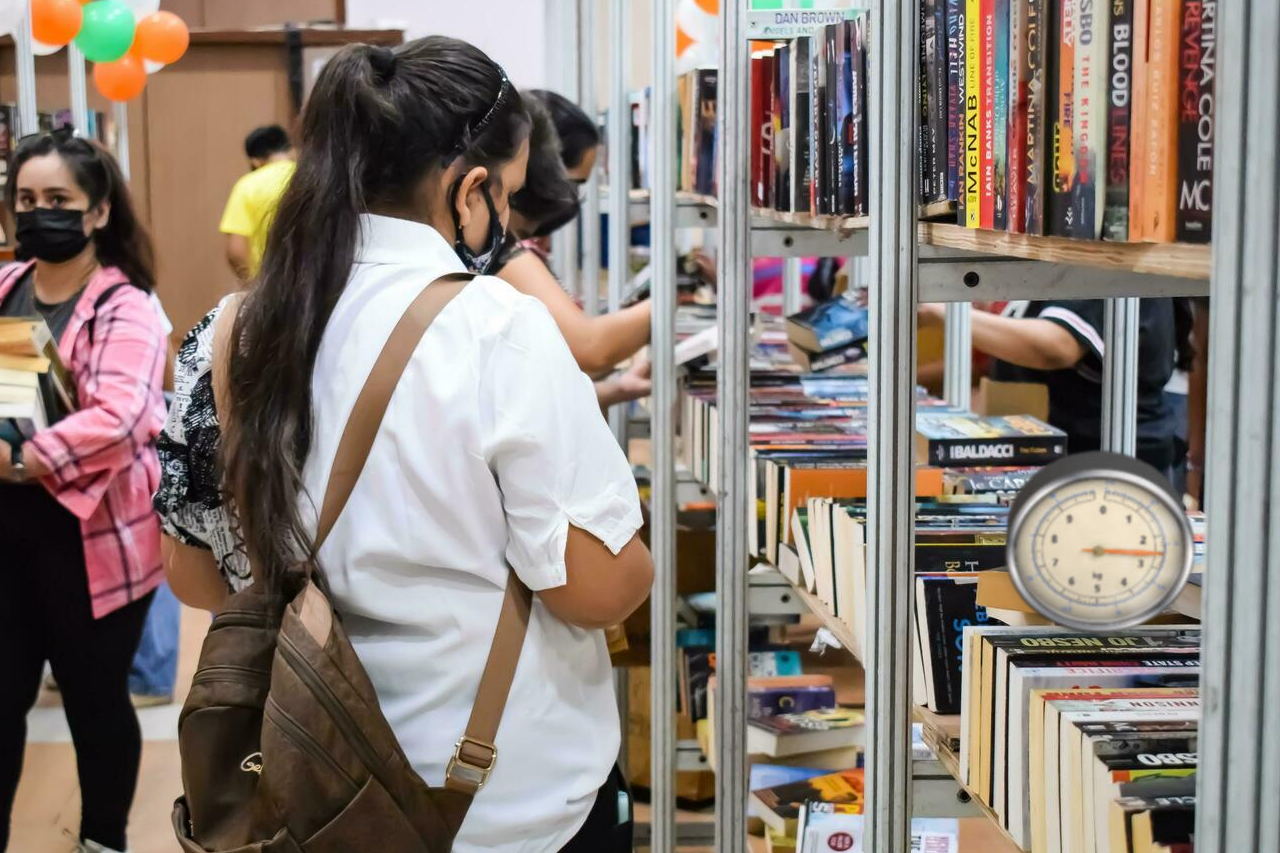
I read 2.5 kg
